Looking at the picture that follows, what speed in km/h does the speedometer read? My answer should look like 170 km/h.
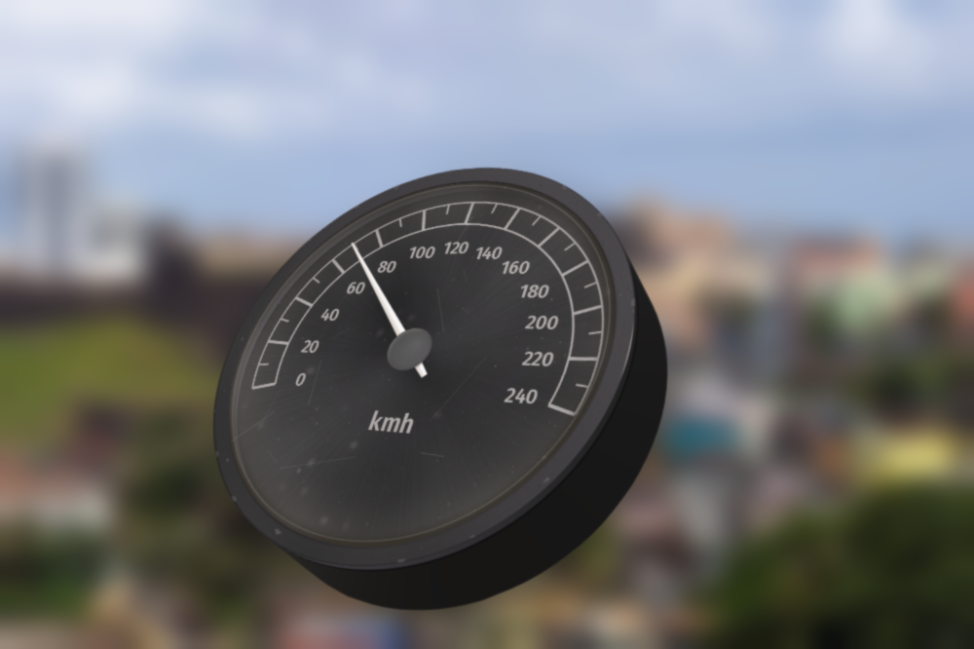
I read 70 km/h
